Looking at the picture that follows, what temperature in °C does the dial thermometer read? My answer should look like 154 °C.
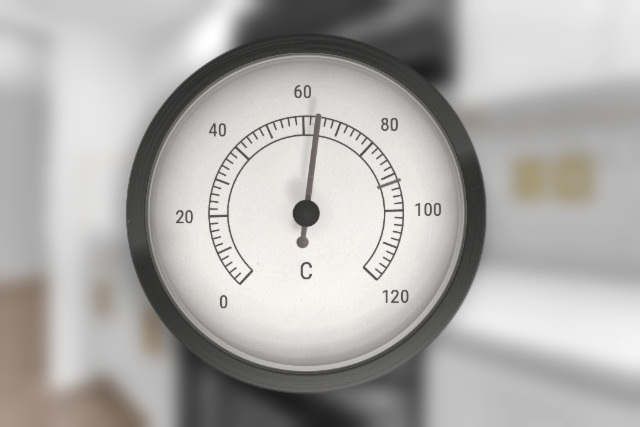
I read 64 °C
